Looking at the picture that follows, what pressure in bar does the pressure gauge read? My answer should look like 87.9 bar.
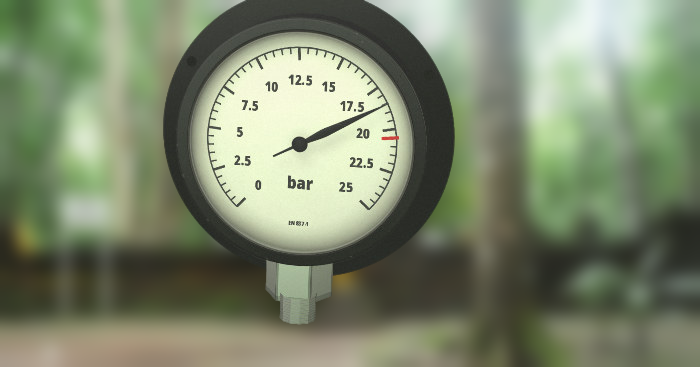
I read 18.5 bar
